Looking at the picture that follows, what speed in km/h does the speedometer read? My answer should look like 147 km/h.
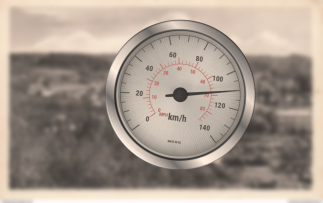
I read 110 km/h
